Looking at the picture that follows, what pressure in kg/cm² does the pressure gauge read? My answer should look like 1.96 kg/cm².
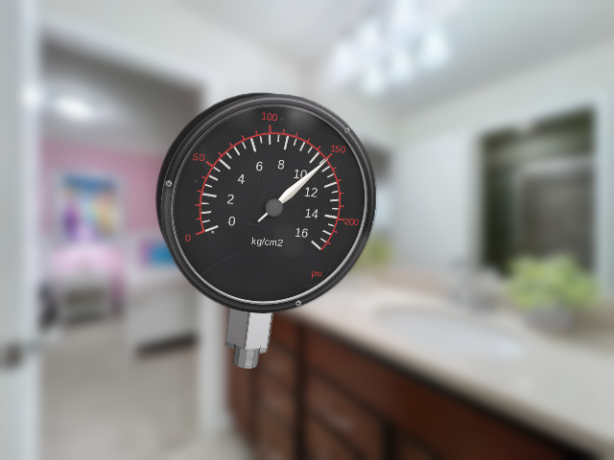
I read 10.5 kg/cm²
